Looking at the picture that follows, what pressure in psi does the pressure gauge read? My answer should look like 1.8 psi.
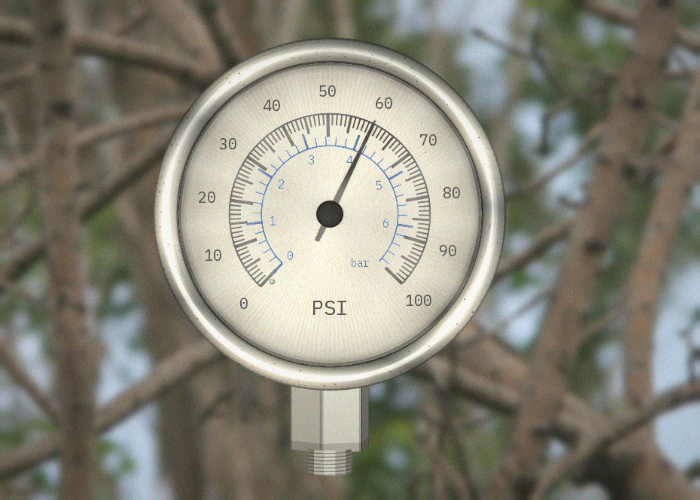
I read 60 psi
